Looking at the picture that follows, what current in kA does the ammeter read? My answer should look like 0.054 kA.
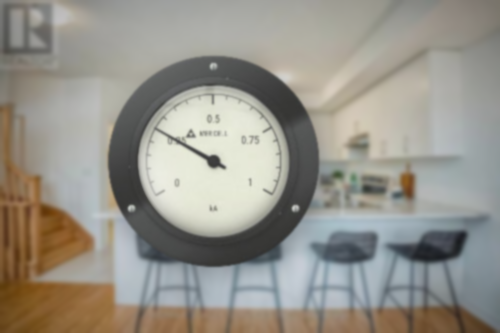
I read 0.25 kA
